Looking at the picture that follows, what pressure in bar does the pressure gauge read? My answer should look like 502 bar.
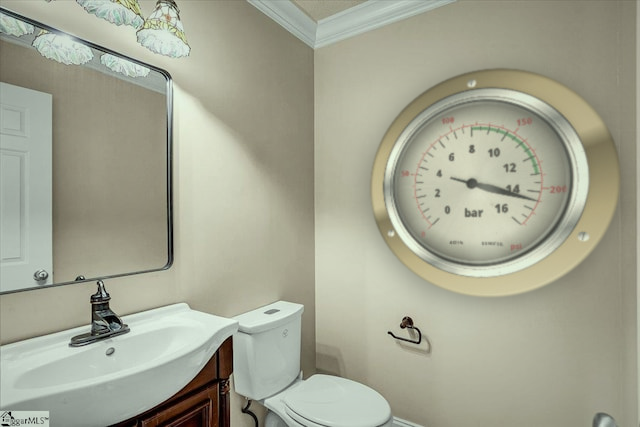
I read 14.5 bar
